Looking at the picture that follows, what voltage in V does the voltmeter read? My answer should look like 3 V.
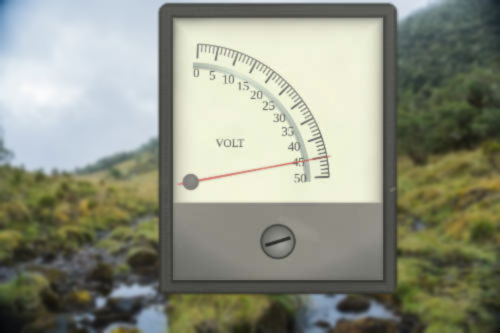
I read 45 V
